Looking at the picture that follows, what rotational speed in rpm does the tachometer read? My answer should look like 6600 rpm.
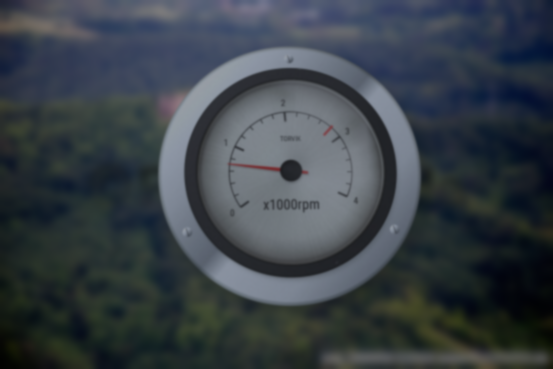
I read 700 rpm
